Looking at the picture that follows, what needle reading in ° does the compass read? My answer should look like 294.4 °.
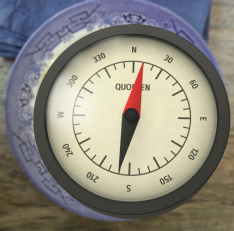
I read 10 °
